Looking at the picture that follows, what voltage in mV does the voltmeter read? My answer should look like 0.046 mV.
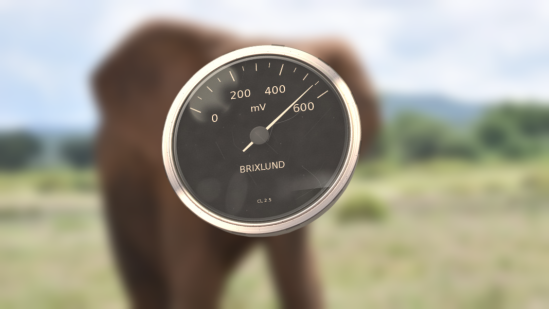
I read 550 mV
